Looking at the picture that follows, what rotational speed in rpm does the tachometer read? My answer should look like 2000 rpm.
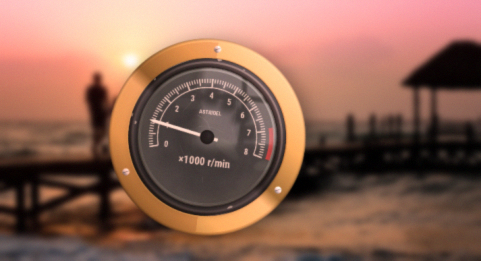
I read 1000 rpm
